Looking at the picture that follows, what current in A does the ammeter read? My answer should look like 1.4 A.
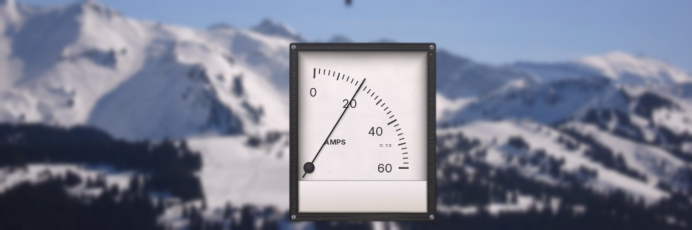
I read 20 A
